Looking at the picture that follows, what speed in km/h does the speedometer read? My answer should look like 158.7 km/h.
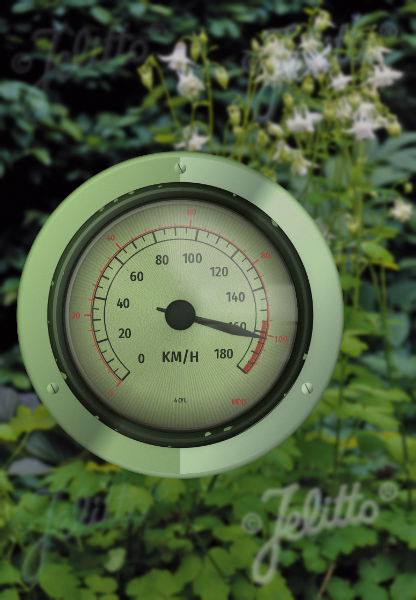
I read 162.5 km/h
